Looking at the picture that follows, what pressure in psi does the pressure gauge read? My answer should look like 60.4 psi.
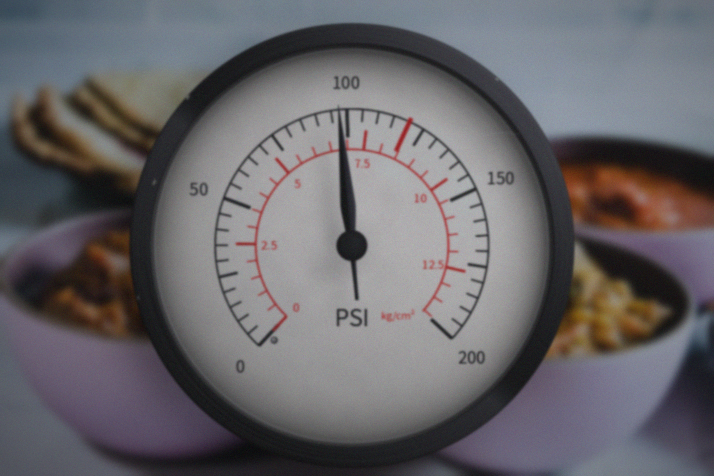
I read 97.5 psi
